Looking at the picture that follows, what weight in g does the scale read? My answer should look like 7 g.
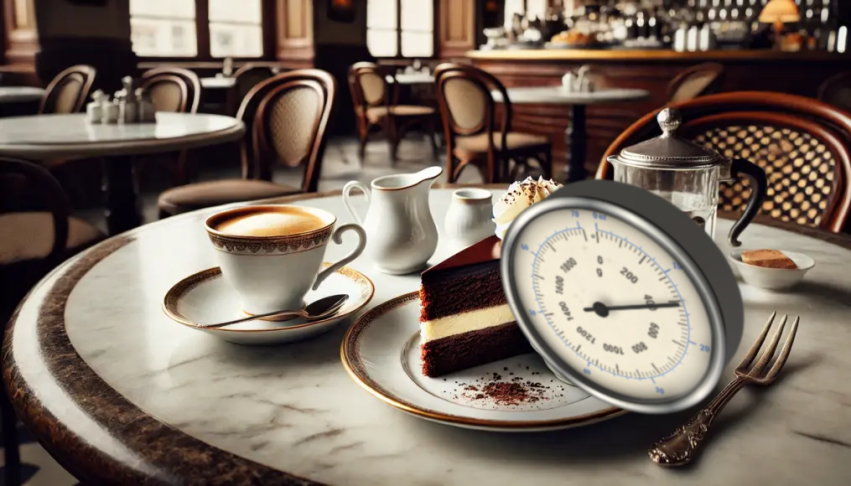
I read 400 g
